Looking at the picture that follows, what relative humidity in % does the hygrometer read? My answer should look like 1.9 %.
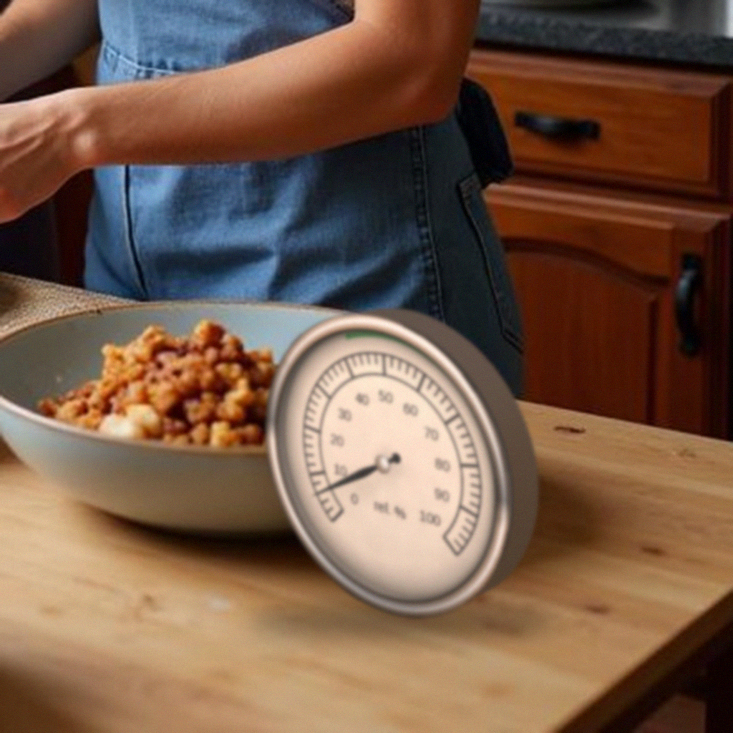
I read 6 %
